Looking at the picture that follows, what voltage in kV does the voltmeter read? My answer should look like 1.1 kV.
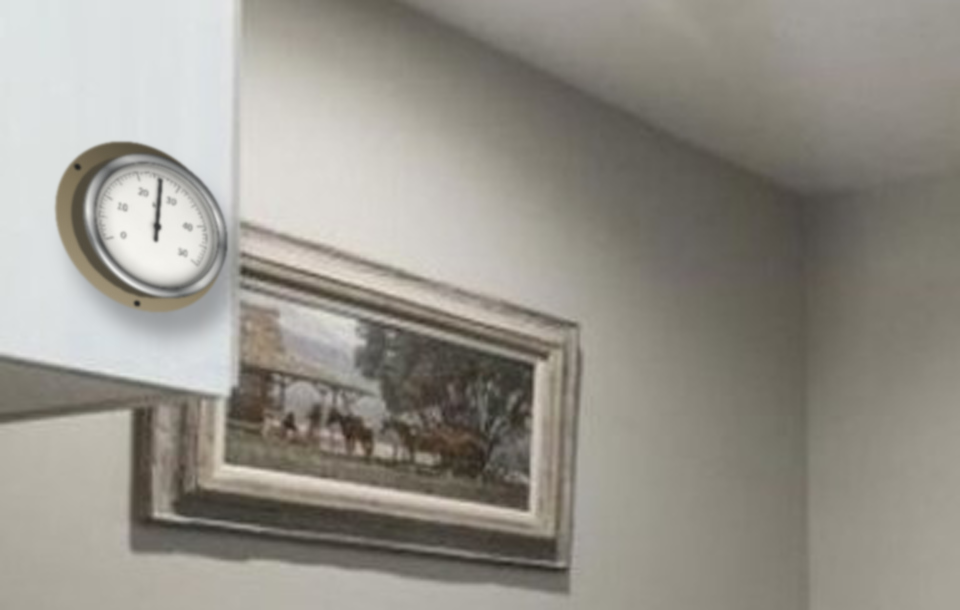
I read 25 kV
